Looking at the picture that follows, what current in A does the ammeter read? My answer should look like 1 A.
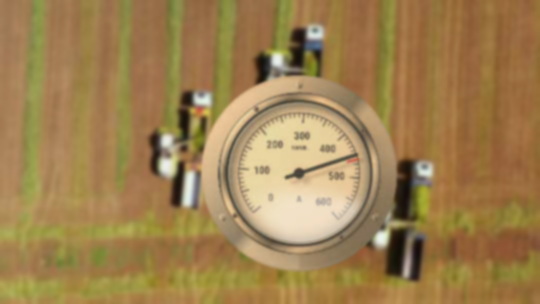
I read 450 A
